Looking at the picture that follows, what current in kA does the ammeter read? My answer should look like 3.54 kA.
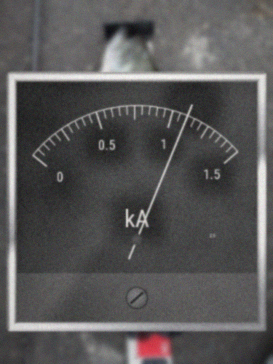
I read 1.1 kA
